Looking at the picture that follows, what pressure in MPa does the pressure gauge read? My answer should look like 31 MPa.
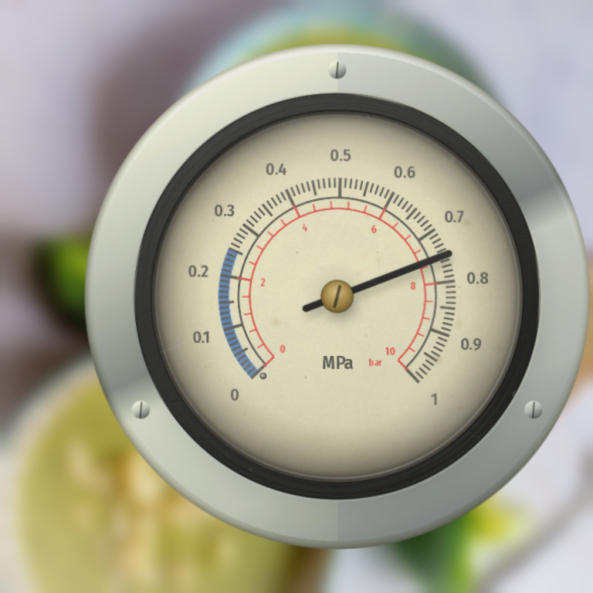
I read 0.75 MPa
